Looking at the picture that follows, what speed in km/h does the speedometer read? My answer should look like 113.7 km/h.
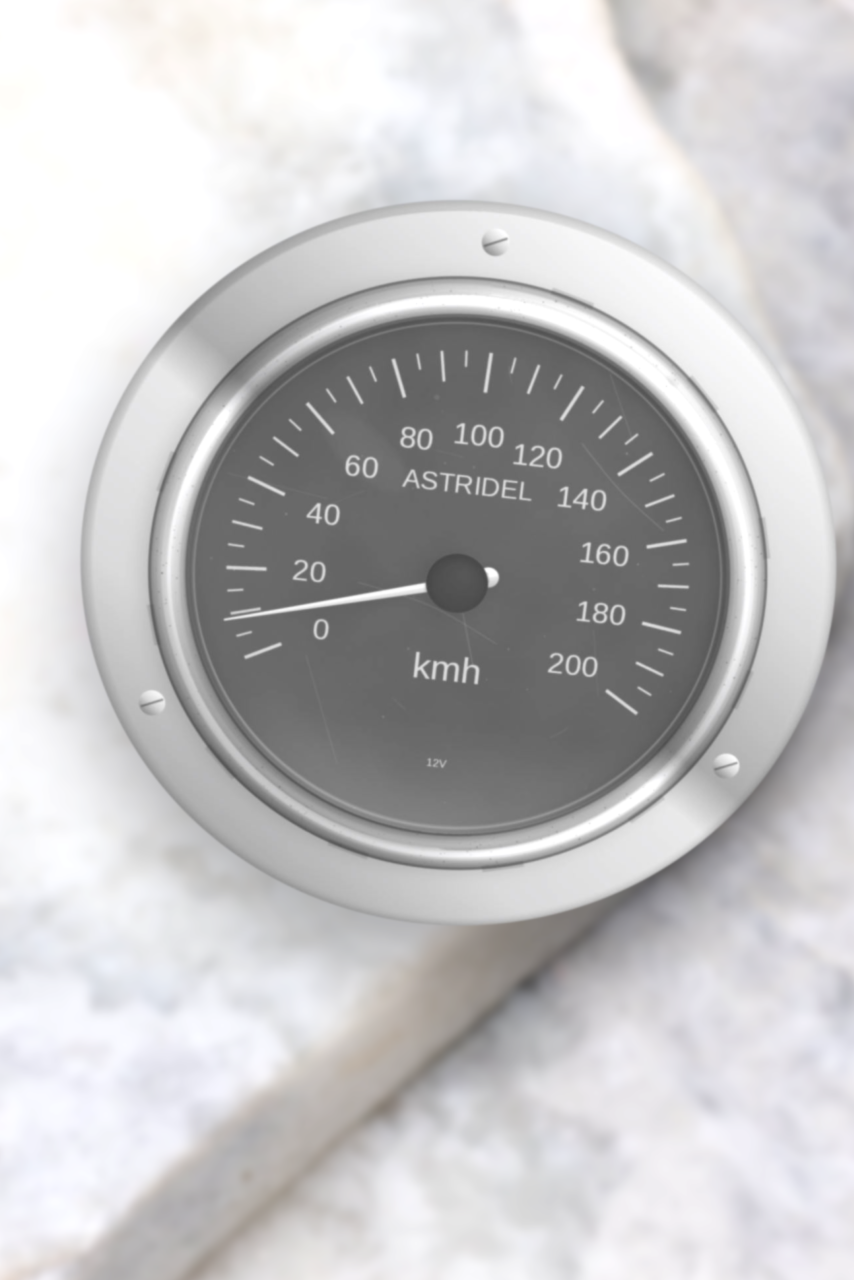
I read 10 km/h
